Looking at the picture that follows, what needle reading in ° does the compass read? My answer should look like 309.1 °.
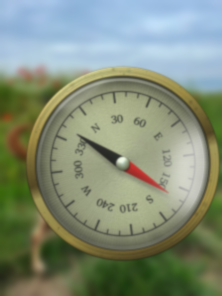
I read 160 °
